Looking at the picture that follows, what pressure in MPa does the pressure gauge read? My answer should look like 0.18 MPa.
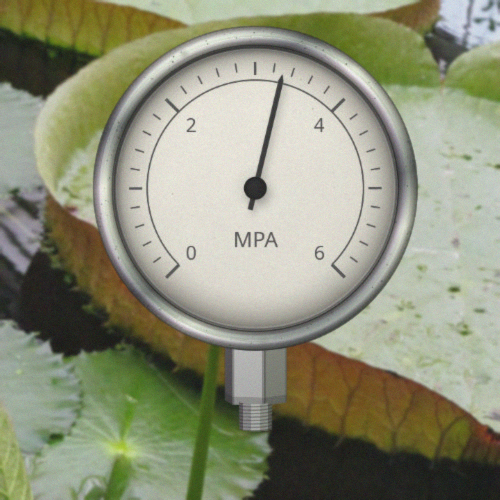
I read 3.3 MPa
